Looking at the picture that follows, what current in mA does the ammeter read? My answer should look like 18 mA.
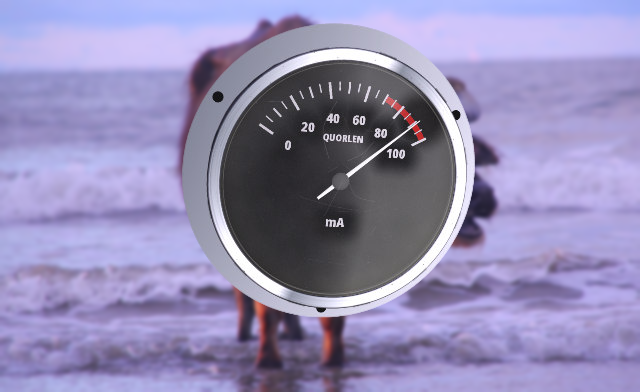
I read 90 mA
